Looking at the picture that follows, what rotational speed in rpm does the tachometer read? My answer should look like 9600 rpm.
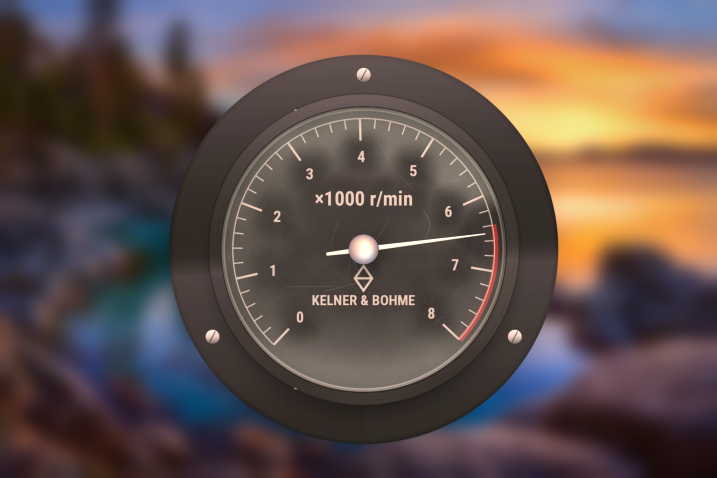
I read 6500 rpm
